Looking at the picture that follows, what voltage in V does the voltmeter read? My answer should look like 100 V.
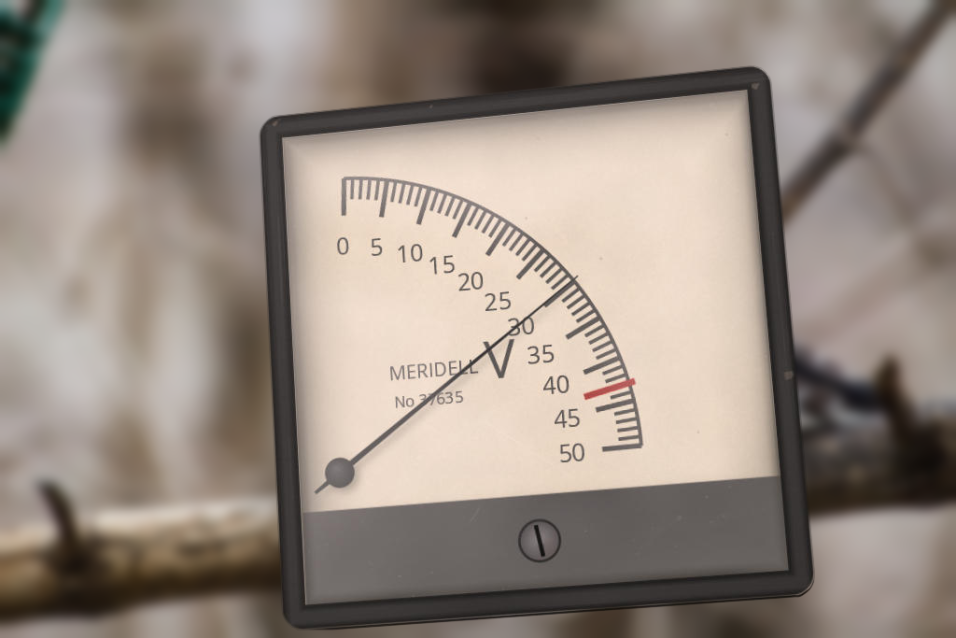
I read 30 V
